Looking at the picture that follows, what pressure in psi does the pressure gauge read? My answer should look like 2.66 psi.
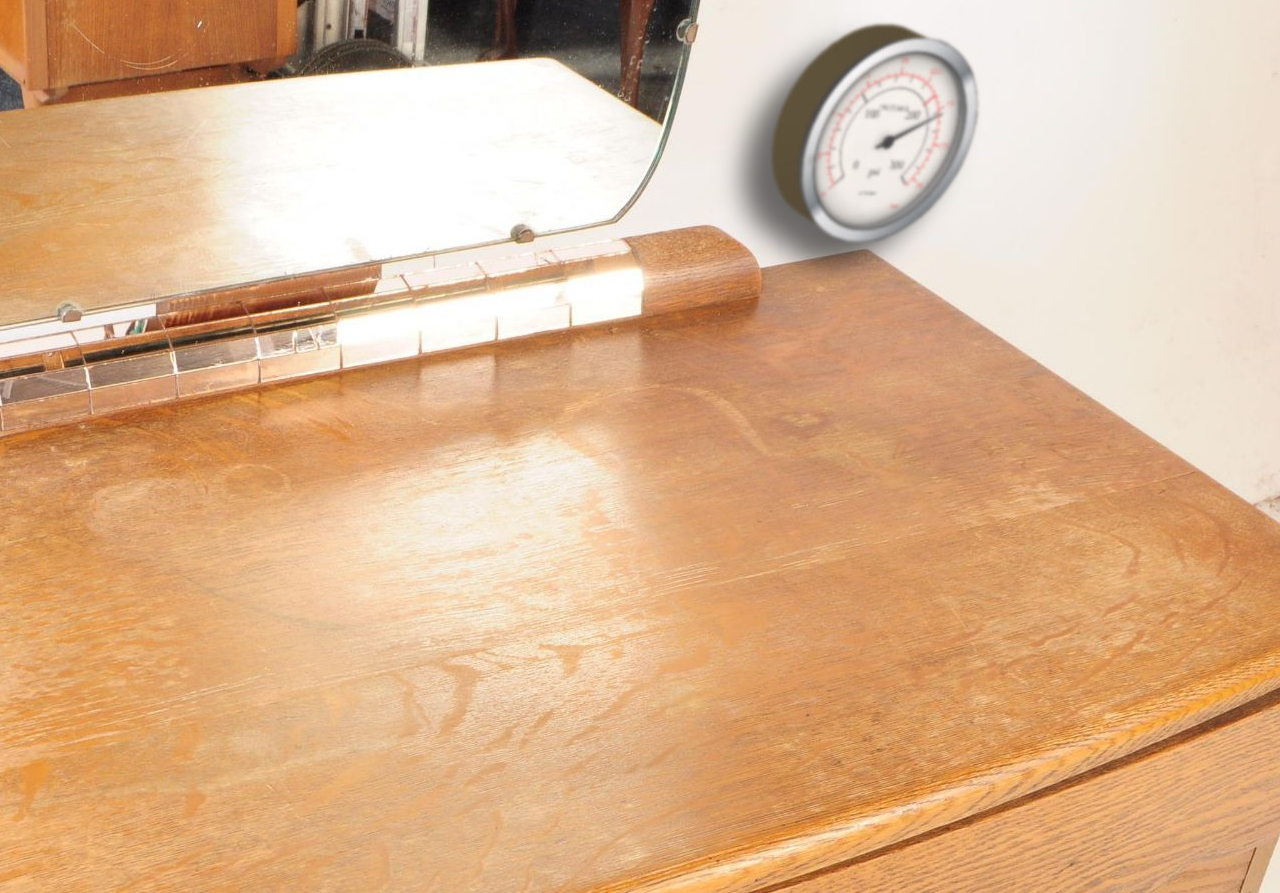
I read 220 psi
